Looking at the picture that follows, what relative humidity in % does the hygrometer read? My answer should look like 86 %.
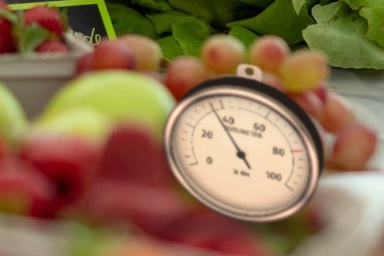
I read 36 %
